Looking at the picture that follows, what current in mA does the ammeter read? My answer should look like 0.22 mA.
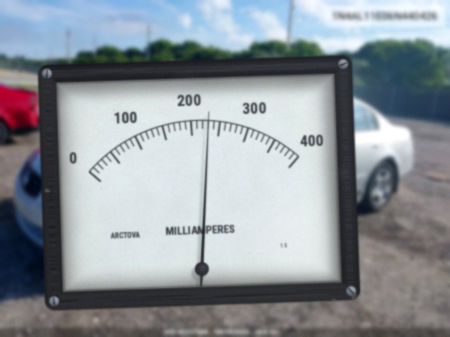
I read 230 mA
